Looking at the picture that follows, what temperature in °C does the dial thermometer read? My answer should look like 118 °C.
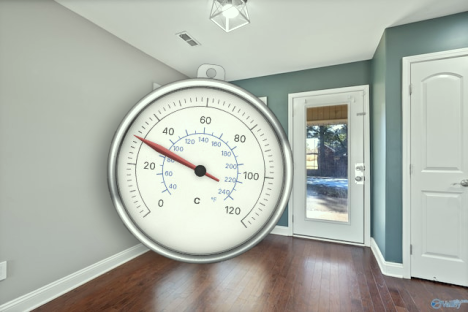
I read 30 °C
